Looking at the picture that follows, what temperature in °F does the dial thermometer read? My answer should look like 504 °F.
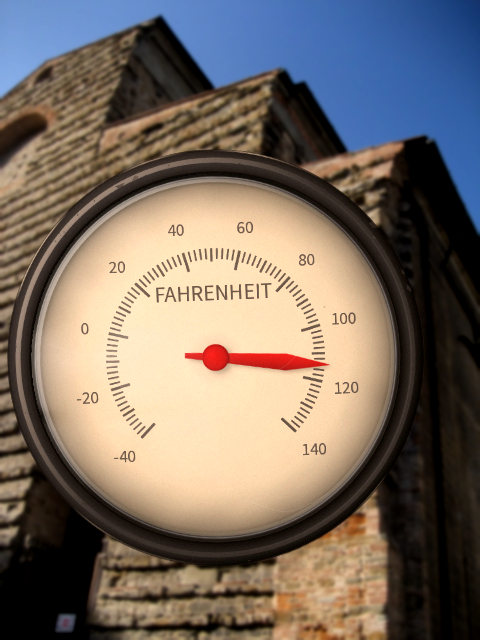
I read 114 °F
